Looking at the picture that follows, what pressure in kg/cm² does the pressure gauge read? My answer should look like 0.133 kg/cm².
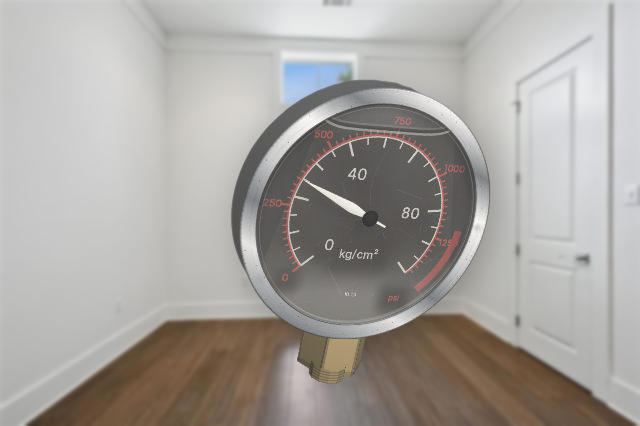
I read 25 kg/cm²
